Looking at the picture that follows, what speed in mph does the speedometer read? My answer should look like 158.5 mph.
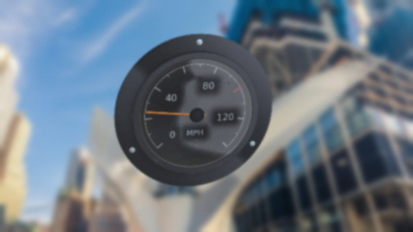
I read 25 mph
